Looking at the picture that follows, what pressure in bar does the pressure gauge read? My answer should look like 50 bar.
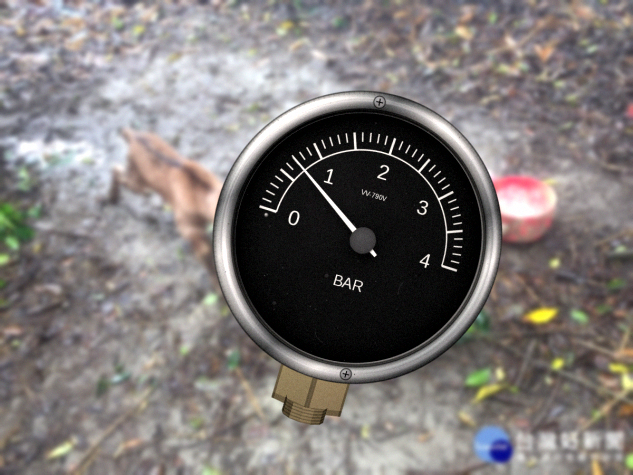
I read 0.7 bar
